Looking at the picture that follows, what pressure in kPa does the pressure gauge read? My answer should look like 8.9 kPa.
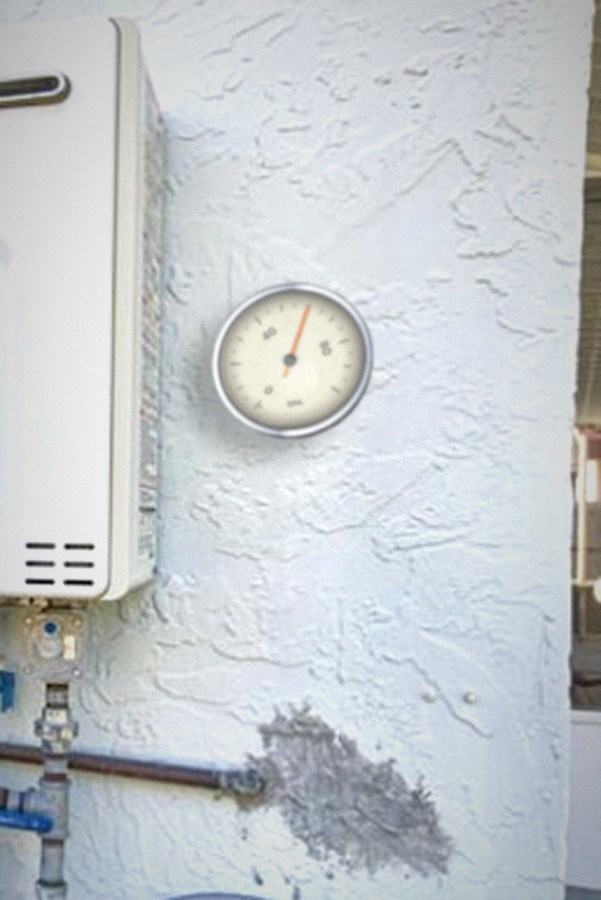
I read 60 kPa
